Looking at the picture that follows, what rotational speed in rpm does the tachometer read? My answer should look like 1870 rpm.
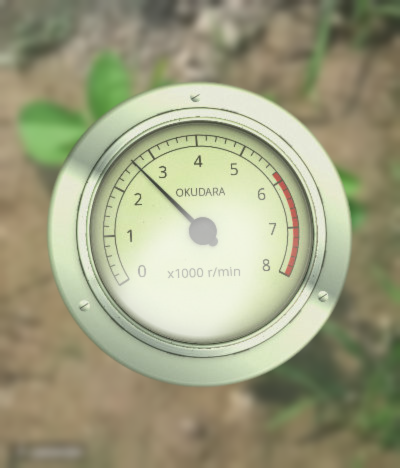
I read 2600 rpm
